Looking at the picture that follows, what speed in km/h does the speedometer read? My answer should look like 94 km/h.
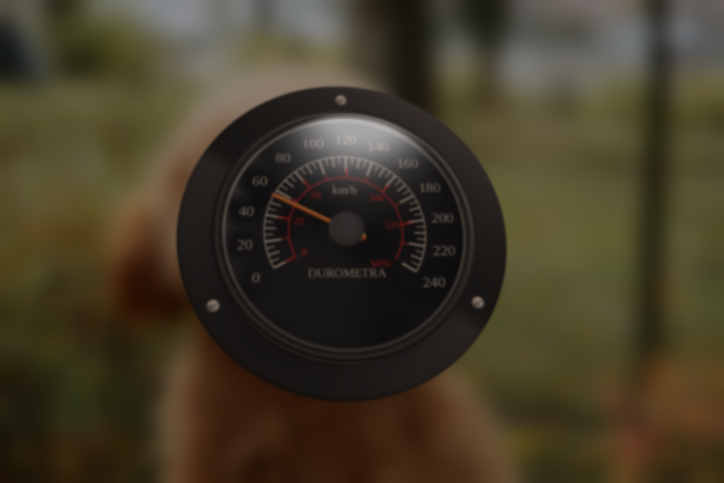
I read 55 km/h
